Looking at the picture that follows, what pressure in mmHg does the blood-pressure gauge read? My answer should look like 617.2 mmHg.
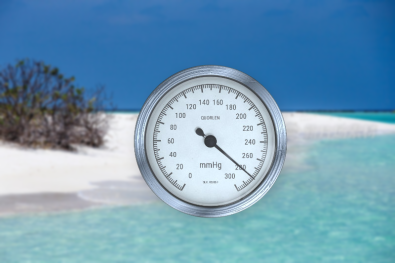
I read 280 mmHg
